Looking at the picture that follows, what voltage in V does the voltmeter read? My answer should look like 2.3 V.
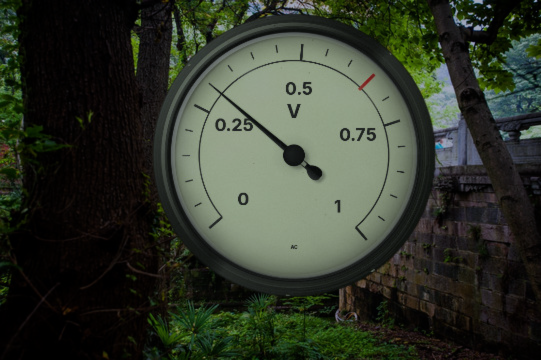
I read 0.3 V
